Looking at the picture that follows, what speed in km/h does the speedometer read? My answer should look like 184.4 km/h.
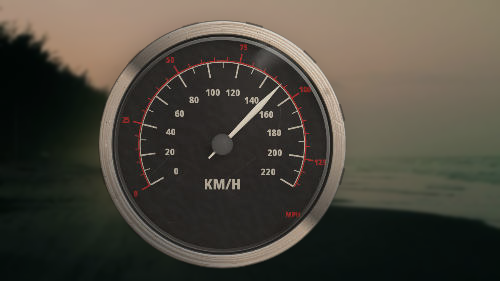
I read 150 km/h
